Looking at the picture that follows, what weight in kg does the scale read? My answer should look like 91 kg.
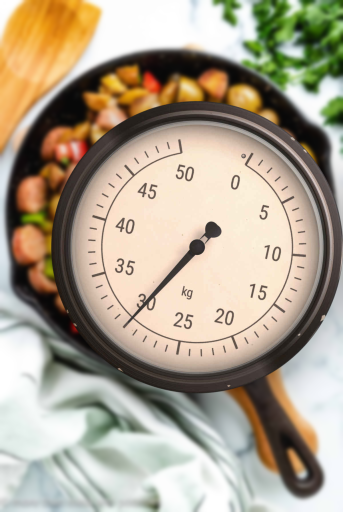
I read 30 kg
